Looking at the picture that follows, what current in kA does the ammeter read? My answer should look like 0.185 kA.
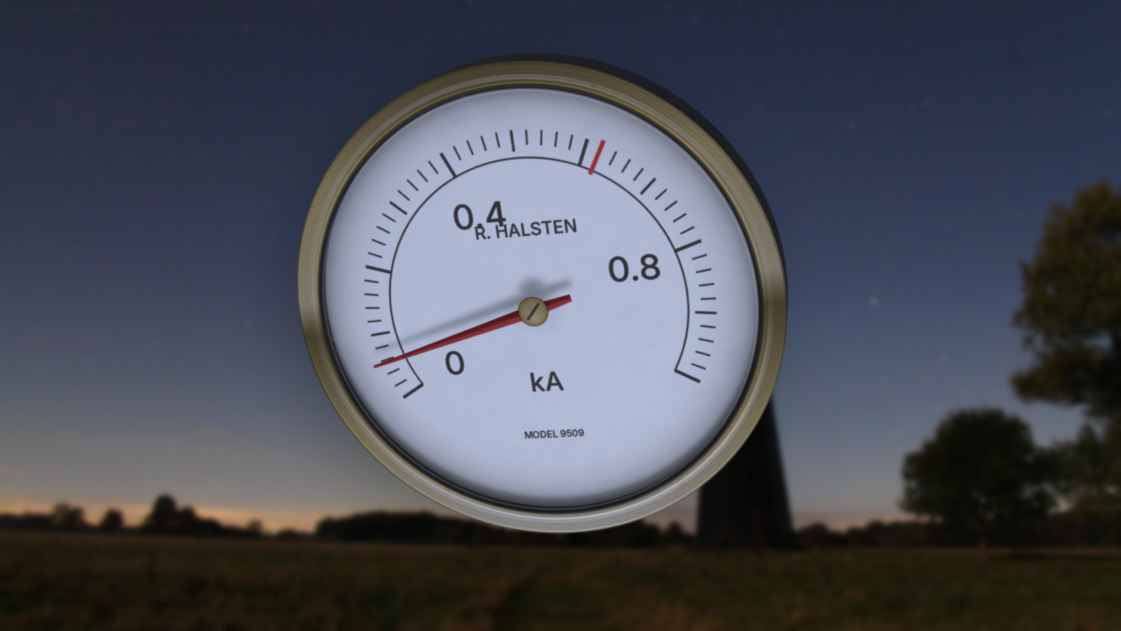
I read 0.06 kA
